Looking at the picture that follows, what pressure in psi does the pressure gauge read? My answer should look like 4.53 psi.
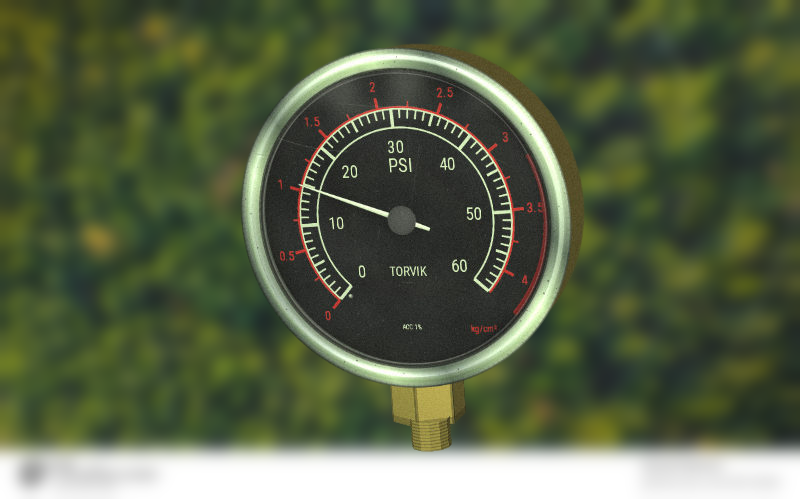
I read 15 psi
